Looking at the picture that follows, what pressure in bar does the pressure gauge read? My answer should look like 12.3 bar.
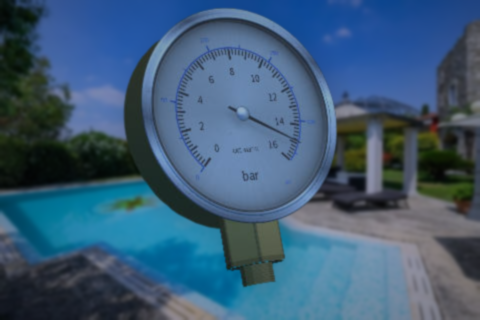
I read 15 bar
